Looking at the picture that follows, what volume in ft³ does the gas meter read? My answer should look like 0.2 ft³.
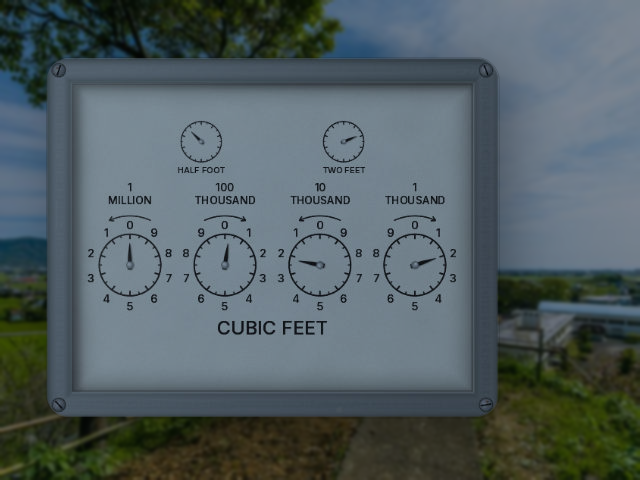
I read 2200 ft³
